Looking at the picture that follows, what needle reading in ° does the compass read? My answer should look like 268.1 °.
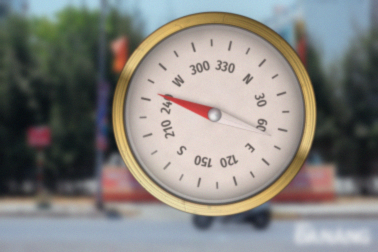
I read 247.5 °
